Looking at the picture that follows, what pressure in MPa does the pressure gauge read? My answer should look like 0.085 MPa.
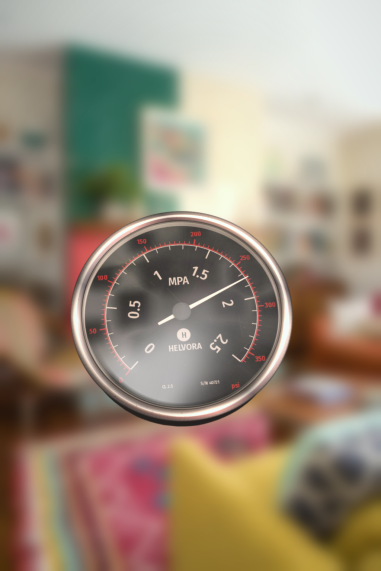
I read 1.85 MPa
